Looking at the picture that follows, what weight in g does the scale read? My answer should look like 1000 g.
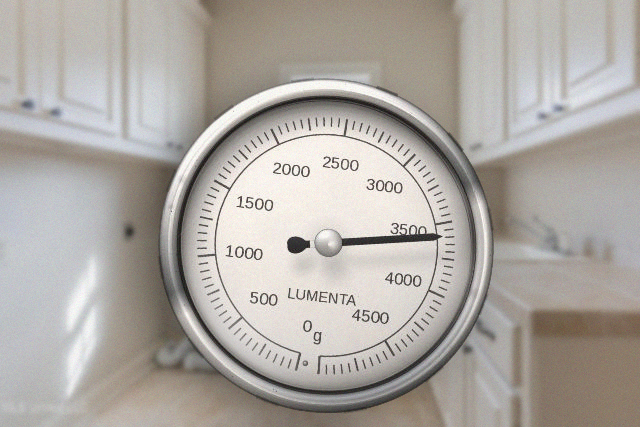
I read 3600 g
